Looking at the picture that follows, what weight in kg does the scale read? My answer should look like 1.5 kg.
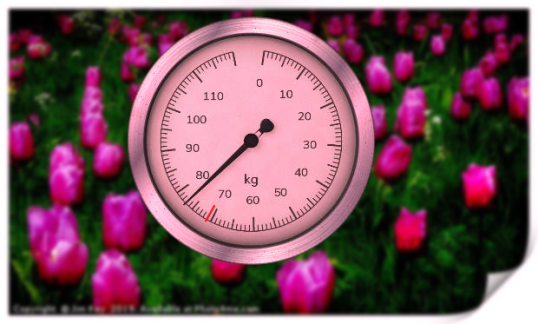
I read 77 kg
